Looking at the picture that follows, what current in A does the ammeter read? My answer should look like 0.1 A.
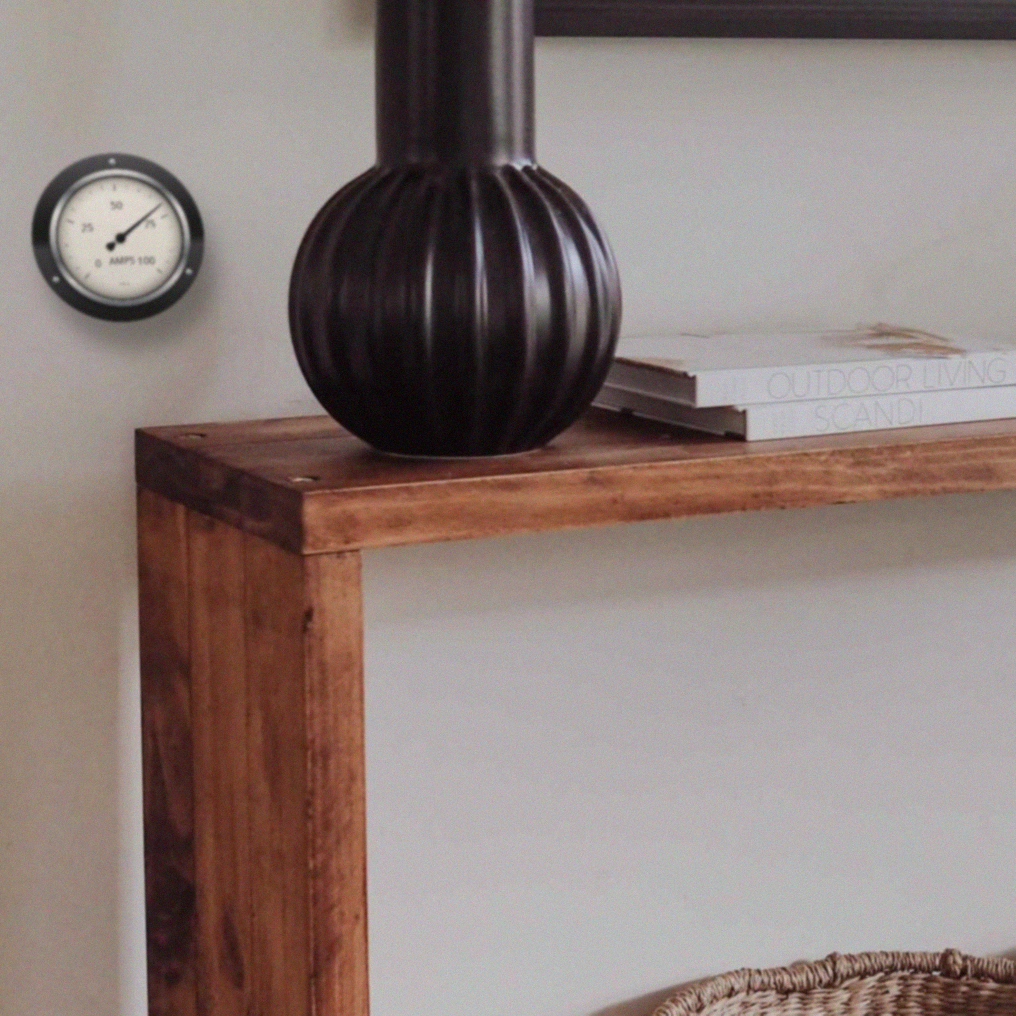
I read 70 A
